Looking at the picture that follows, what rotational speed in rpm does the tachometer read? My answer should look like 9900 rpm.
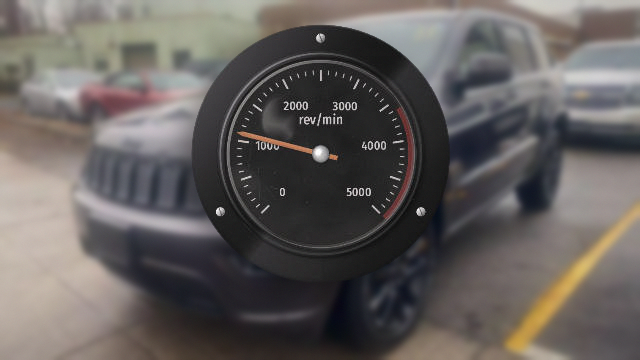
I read 1100 rpm
